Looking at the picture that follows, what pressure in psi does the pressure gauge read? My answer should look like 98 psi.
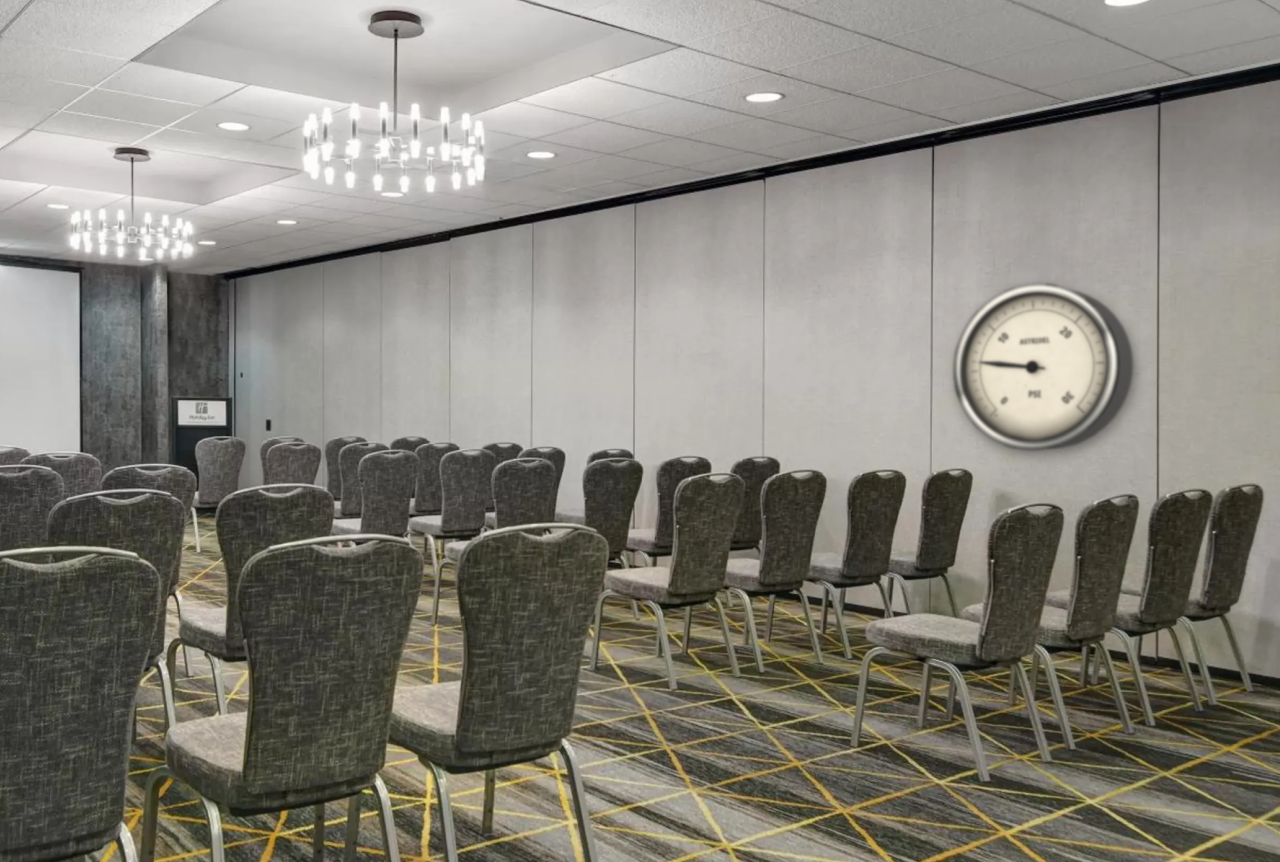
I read 6 psi
